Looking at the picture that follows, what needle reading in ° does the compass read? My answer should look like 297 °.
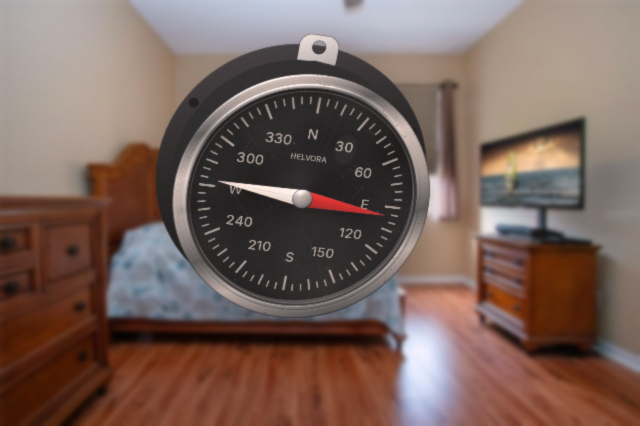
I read 95 °
